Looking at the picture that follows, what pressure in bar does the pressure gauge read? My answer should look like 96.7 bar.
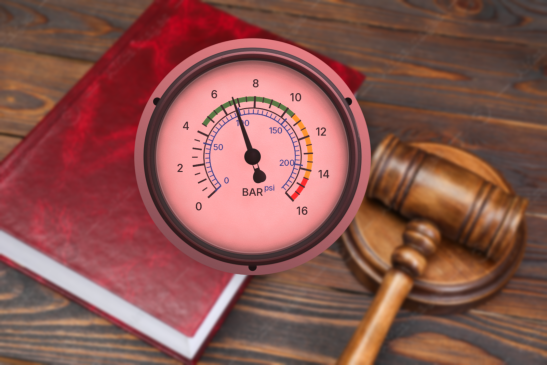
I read 6.75 bar
